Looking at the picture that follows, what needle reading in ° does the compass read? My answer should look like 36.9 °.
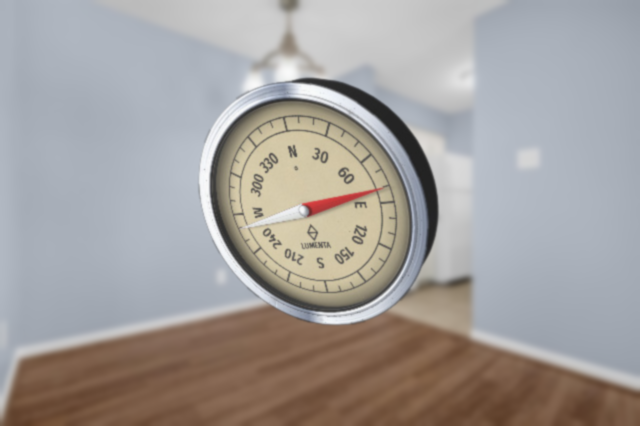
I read 80 °
